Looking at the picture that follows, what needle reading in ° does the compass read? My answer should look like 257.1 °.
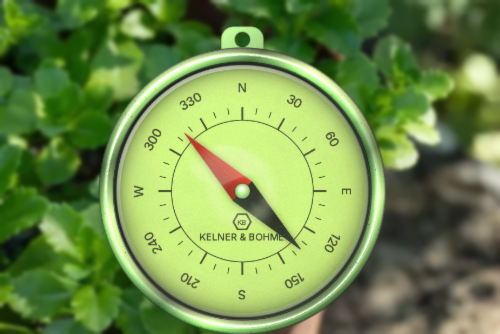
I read 315 °
